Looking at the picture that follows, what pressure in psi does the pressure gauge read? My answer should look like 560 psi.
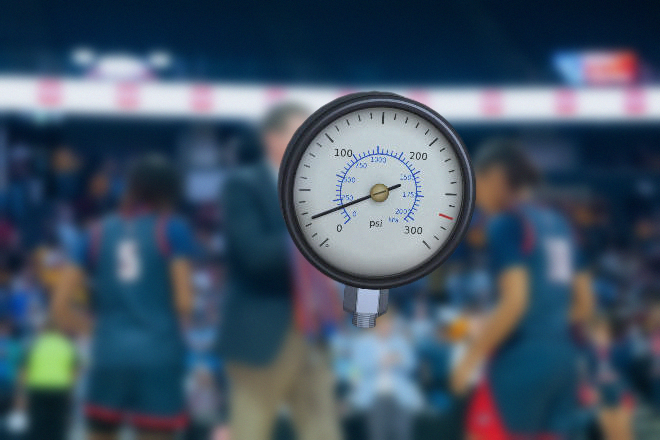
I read 25 psi
